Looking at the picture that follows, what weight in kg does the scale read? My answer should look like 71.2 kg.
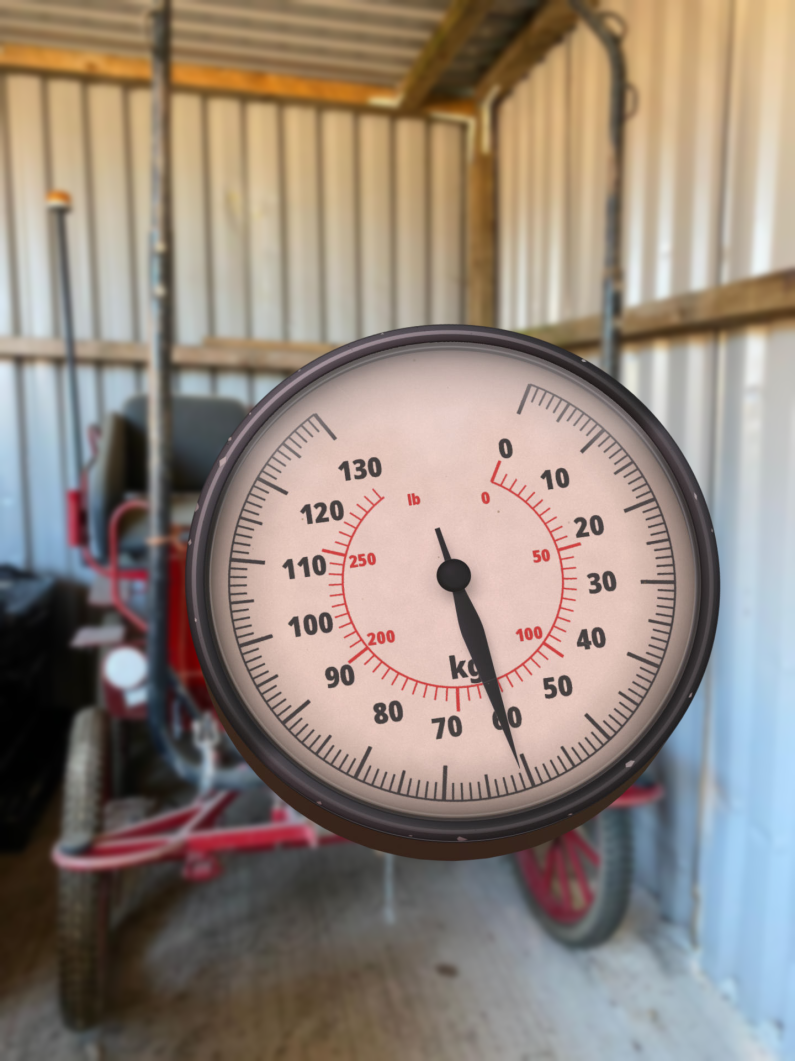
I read 61 kg
